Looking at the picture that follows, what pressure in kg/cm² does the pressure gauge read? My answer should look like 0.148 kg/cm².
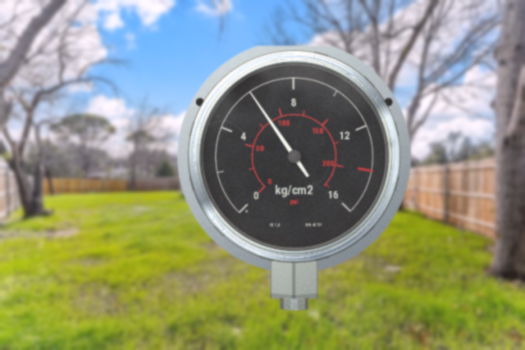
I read 6 kg/cm²
